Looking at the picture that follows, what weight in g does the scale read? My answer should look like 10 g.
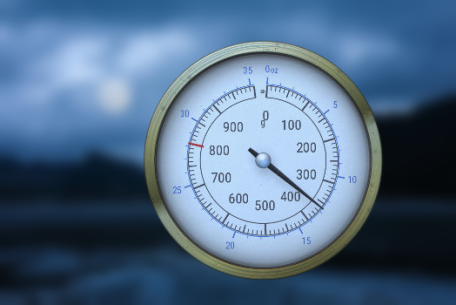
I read 360 g
